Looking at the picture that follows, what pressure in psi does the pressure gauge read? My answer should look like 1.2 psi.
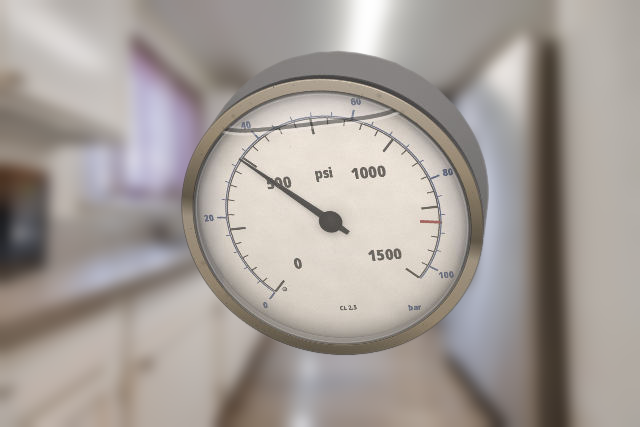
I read 500 psi
